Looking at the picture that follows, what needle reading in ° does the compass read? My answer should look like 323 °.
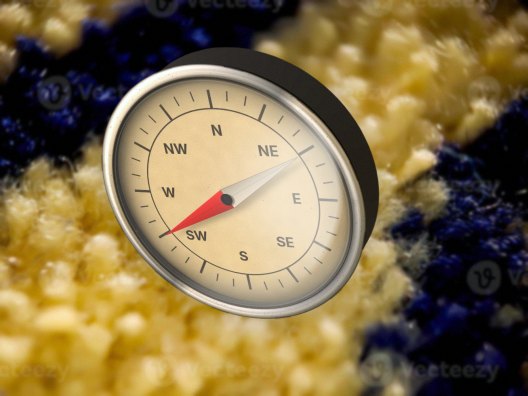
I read 240 °
